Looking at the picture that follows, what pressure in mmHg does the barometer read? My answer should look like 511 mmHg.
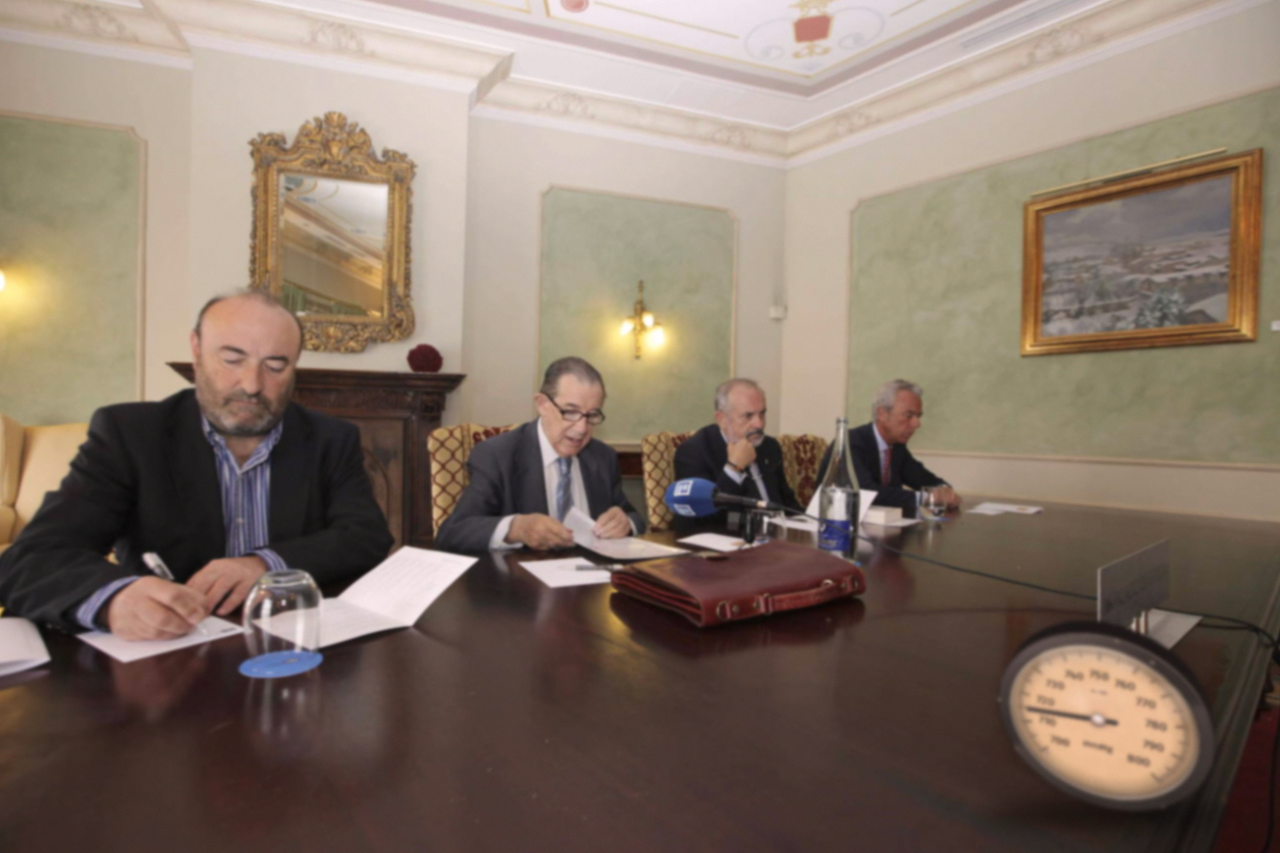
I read 715 mmHg
